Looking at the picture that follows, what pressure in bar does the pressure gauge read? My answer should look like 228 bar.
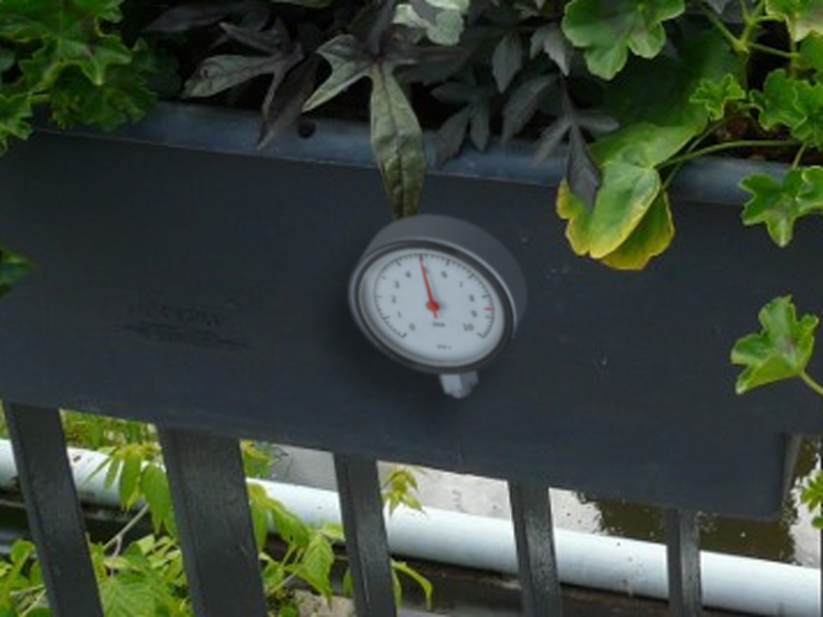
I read 5 bar
